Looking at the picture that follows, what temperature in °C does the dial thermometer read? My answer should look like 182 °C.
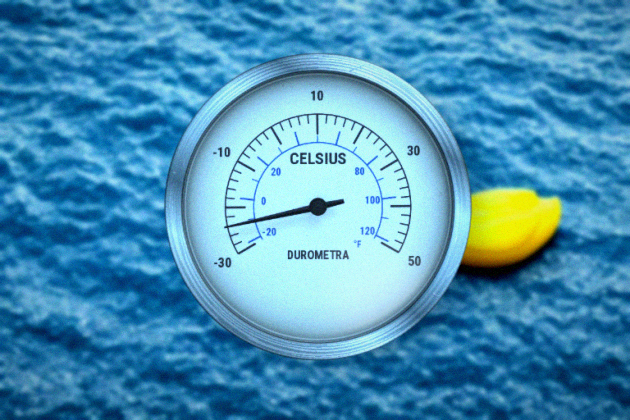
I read -24 °C
